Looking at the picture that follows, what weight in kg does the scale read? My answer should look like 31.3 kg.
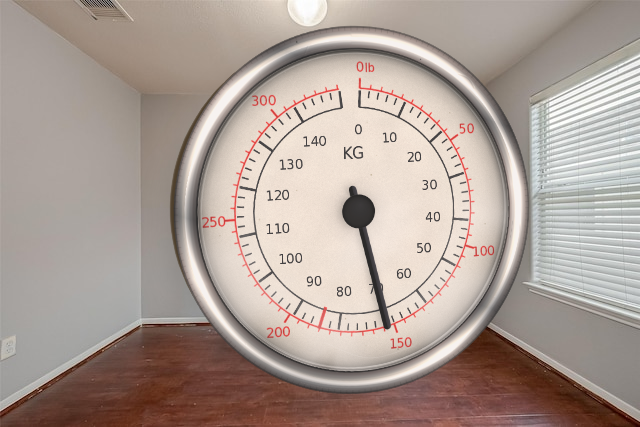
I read 70 kg
